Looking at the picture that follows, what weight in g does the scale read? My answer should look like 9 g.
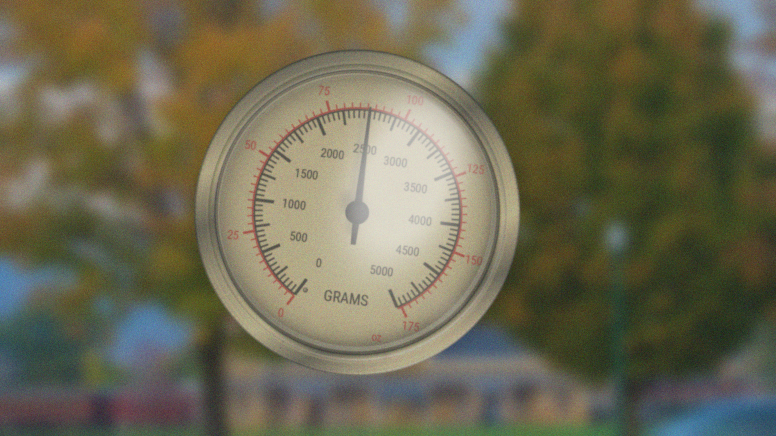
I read 2500 g
